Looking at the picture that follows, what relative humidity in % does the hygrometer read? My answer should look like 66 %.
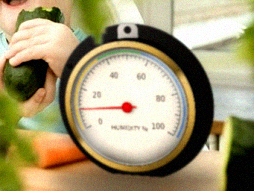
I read 10 %
